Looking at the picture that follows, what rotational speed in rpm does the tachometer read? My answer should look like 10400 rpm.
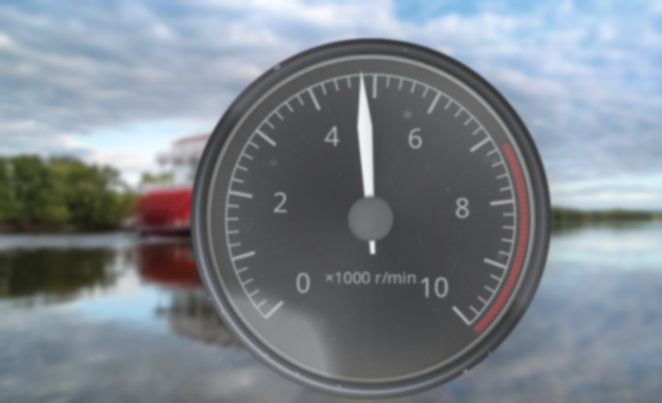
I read 4800 rpm
